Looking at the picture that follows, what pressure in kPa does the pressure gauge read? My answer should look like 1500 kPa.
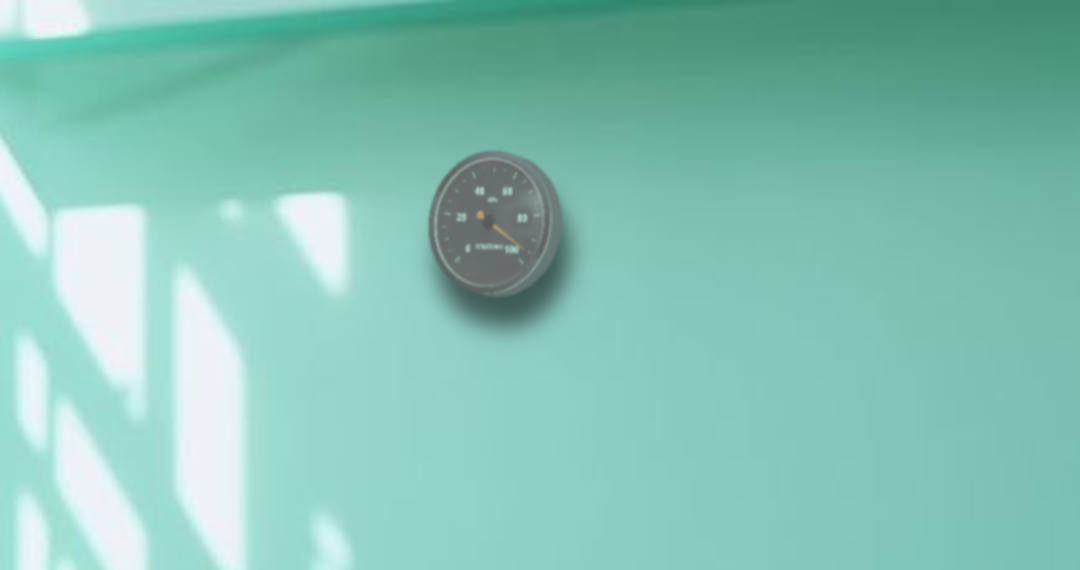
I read 95 kPa
